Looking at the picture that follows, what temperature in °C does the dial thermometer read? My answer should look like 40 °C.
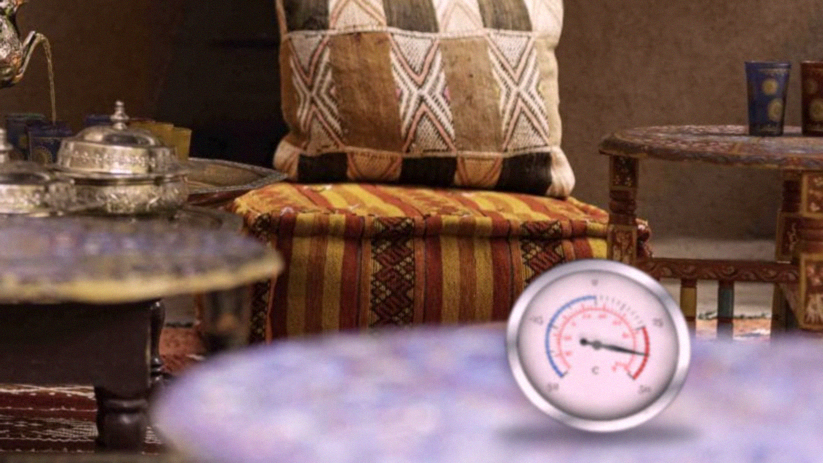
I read 37.5 °C
